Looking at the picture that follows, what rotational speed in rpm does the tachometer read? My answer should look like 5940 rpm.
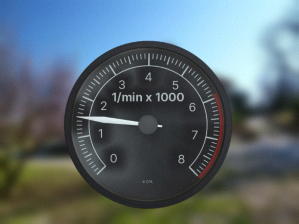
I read 1500 rpm
